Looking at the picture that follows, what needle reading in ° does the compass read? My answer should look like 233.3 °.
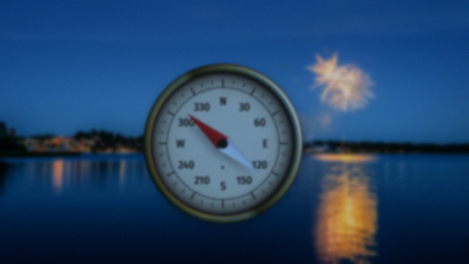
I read 310 °
